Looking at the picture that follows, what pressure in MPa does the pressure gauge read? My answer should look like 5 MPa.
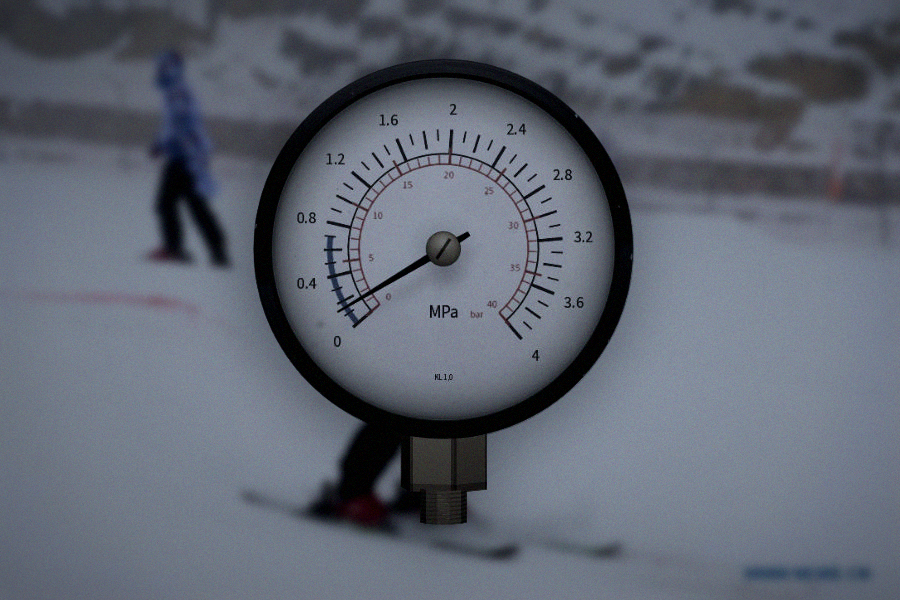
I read 0.15 MPa
